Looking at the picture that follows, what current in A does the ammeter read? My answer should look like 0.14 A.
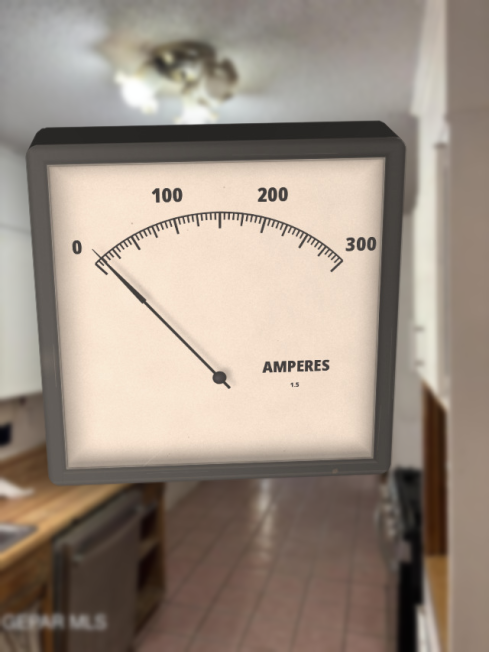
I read 10 A
